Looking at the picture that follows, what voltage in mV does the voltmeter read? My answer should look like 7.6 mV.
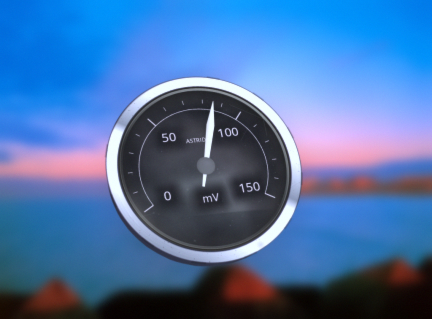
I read 85 mV
